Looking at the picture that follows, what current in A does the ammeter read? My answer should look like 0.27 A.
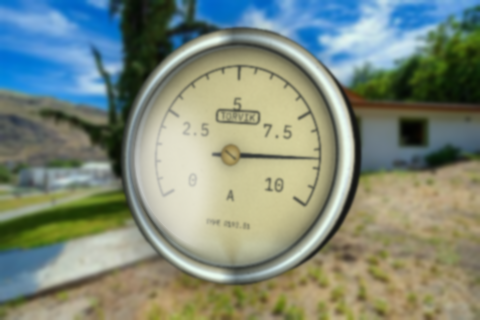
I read 8.75 A
